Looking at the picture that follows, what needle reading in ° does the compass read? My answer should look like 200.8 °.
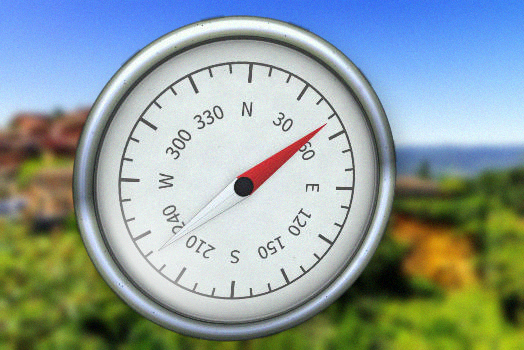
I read 50 °
